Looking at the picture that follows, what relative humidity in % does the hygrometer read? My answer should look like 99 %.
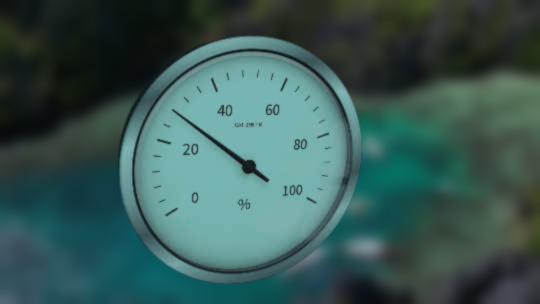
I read 28 %
